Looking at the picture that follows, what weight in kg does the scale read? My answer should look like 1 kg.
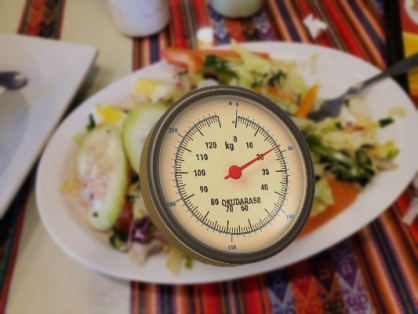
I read 20 kg
